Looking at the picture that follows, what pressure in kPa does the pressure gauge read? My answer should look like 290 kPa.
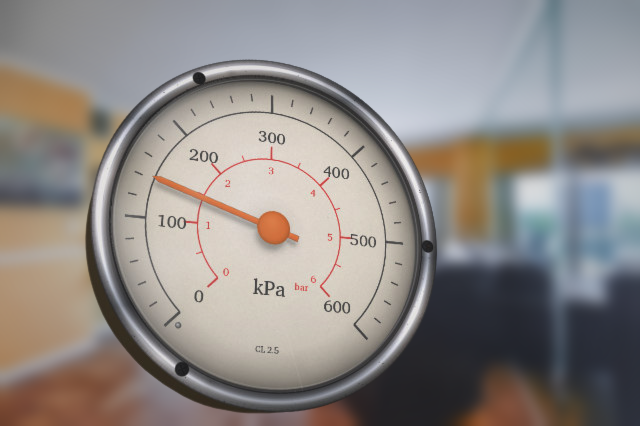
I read 140 kPa
